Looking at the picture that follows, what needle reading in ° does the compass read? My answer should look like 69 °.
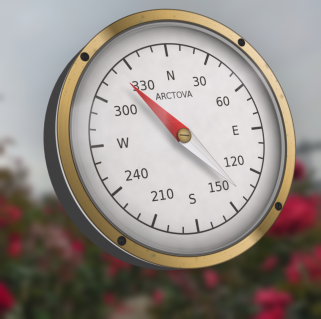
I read 320 °
